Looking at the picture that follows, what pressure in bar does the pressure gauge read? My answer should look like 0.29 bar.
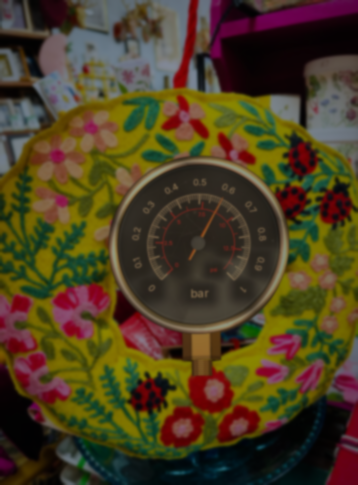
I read 0.6 bar
